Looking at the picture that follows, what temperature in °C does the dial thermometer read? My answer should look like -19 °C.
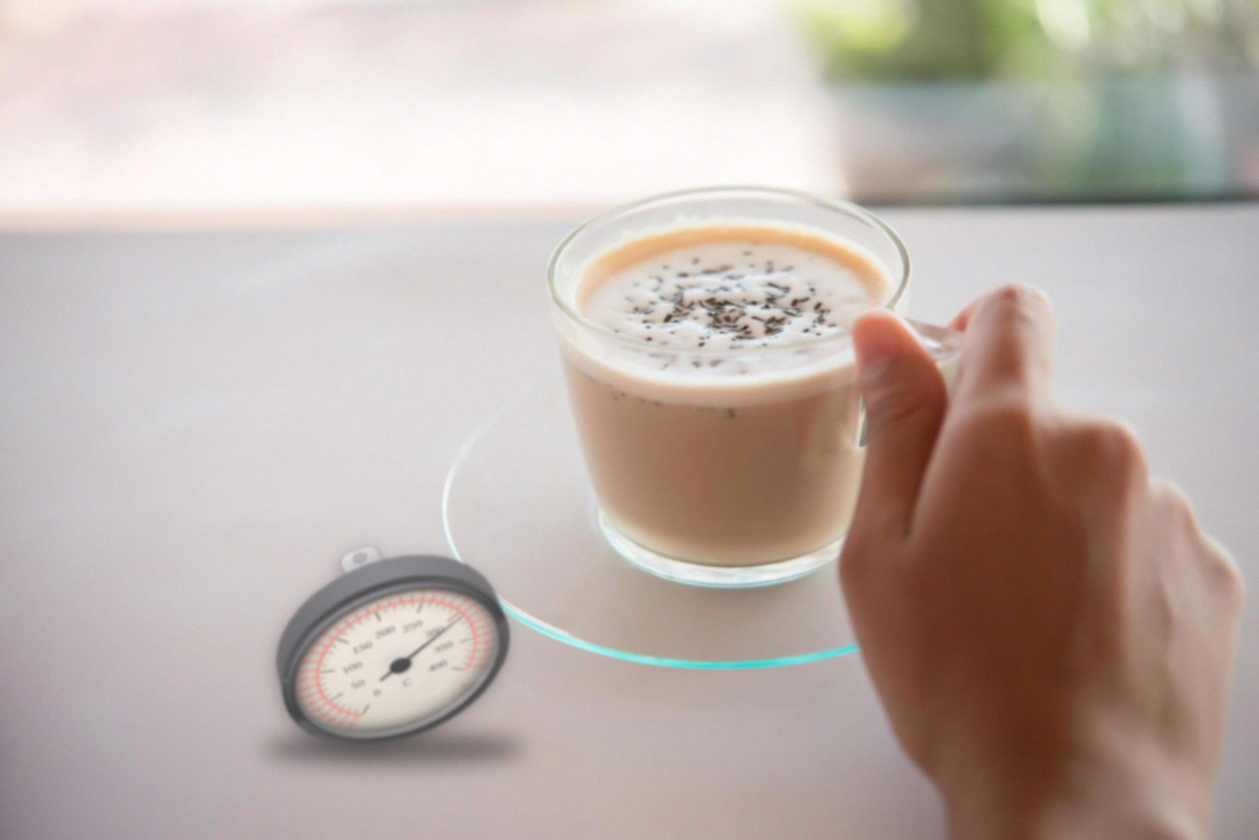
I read 300 °C
